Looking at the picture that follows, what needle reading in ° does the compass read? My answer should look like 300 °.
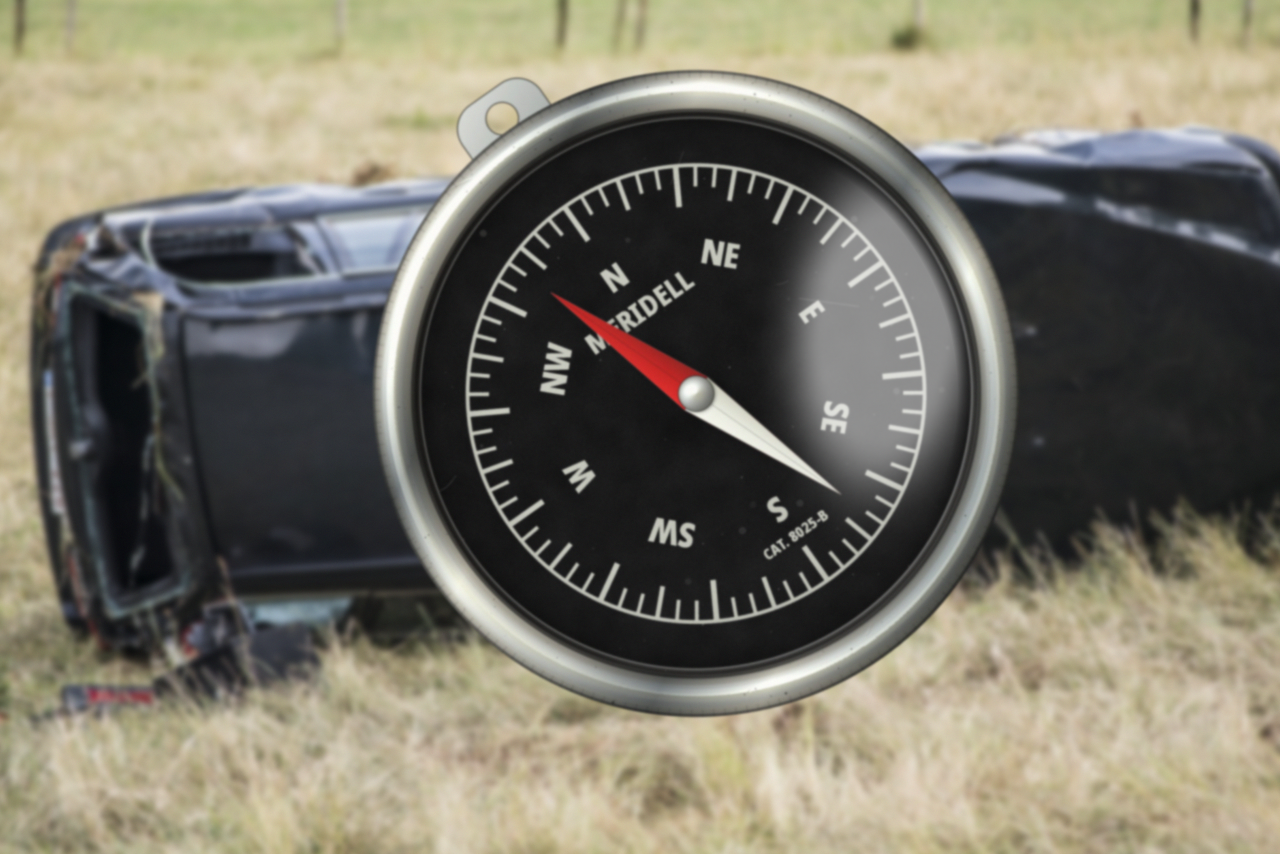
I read 340 °
